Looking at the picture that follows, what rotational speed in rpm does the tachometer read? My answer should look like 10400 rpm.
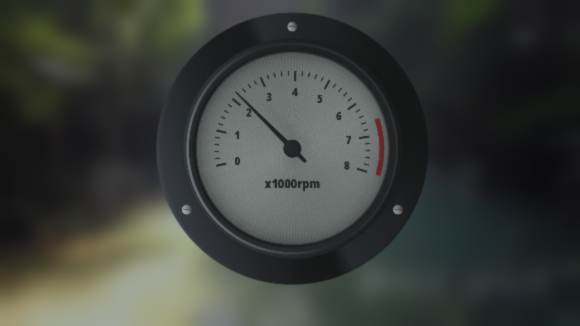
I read 2200 rpm
